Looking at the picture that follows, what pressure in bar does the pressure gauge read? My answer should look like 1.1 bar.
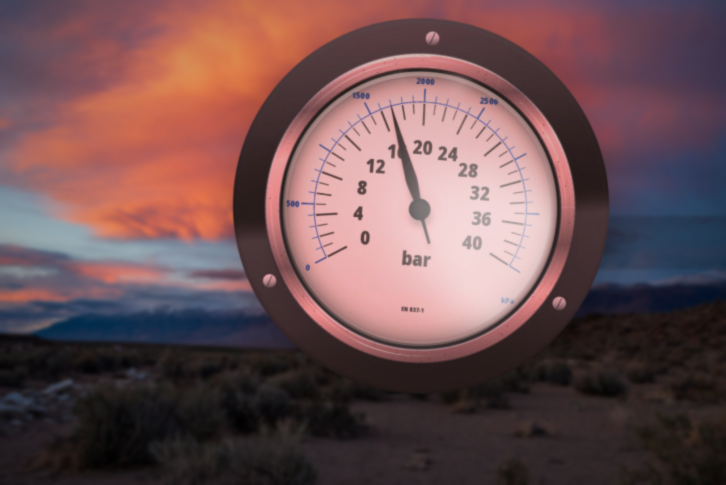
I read 17 bar
